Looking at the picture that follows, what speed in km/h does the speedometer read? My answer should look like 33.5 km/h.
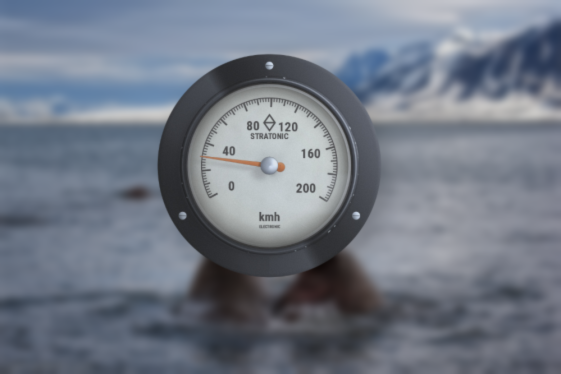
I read 30 km/h
